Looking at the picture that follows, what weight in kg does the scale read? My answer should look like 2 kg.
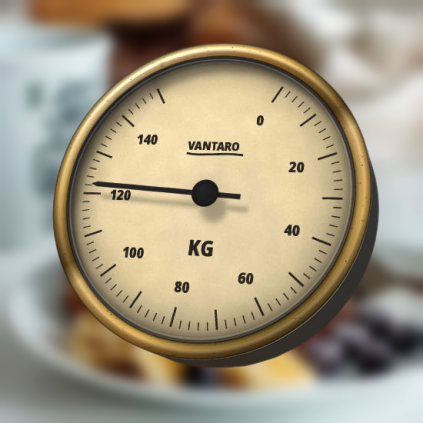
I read 122 kg
